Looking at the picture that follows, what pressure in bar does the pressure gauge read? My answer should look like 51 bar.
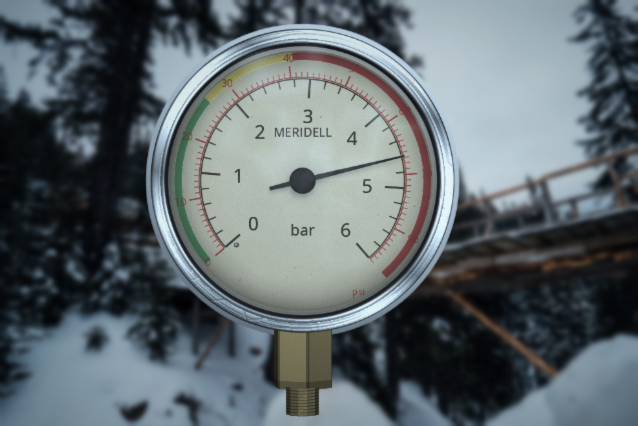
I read 4.6 bar
